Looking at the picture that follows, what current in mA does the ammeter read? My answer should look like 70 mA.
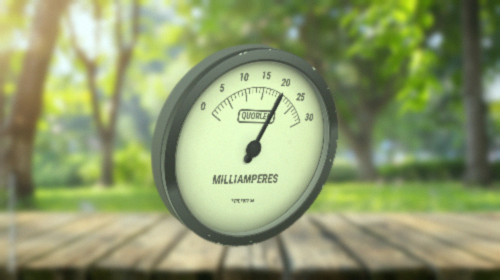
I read 20 mA
